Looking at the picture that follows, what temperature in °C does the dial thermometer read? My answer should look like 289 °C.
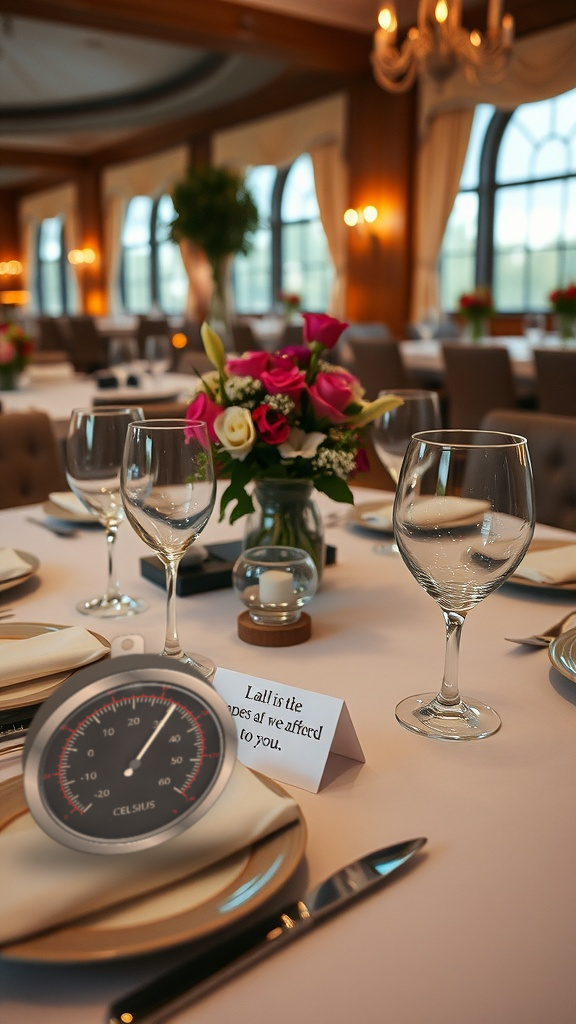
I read 30 °C
